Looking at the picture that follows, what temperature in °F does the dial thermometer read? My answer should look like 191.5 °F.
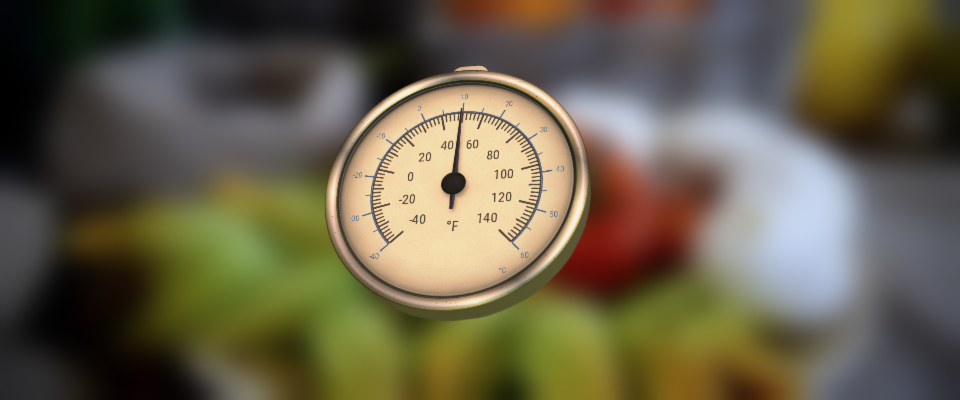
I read 50 °F
